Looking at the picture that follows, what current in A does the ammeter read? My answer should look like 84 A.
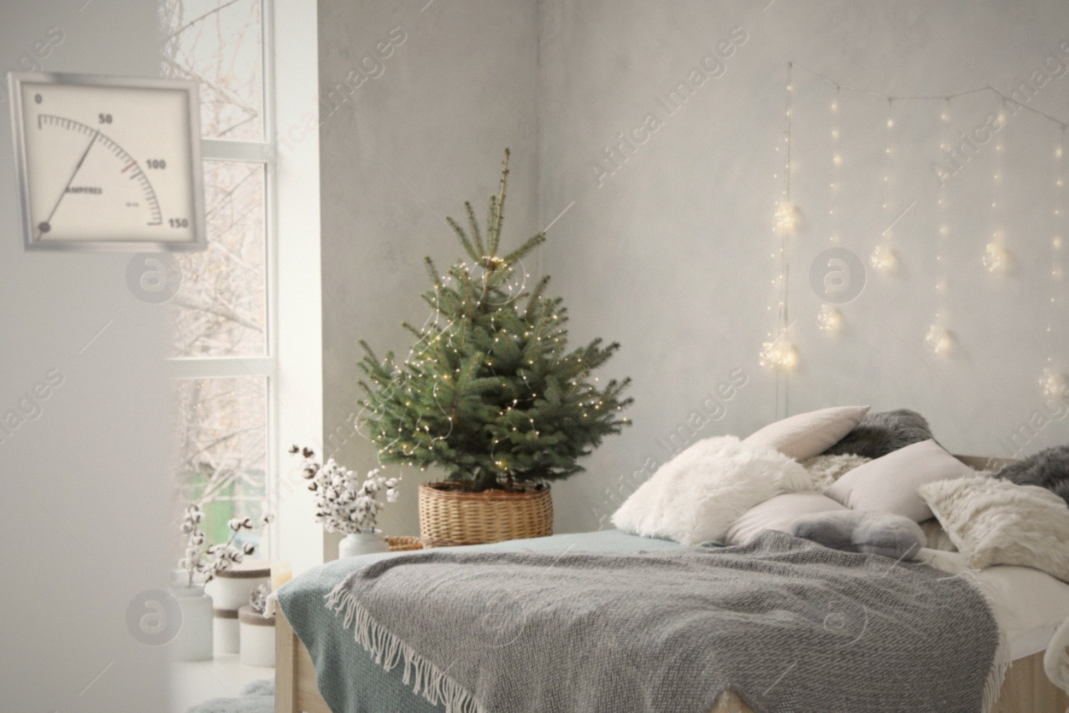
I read 50 A
